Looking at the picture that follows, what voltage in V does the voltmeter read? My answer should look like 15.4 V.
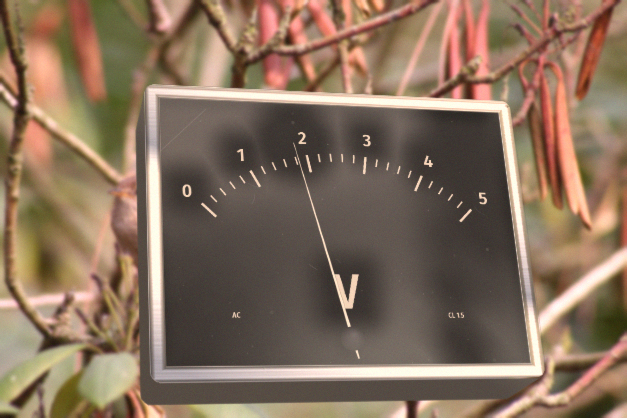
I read 1.8 V
